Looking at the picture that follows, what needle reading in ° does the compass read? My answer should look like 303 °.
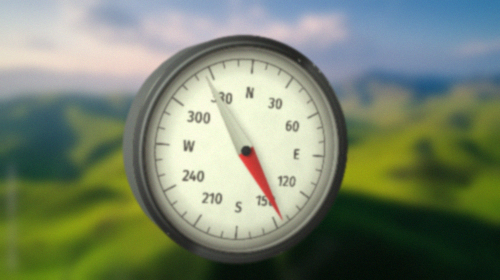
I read 145 °
